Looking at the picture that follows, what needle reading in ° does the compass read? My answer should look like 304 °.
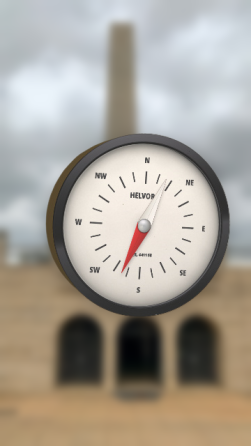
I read 202.5 °
